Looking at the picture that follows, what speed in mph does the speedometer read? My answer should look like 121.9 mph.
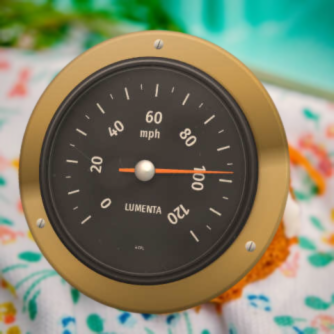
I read 97.5 mph
